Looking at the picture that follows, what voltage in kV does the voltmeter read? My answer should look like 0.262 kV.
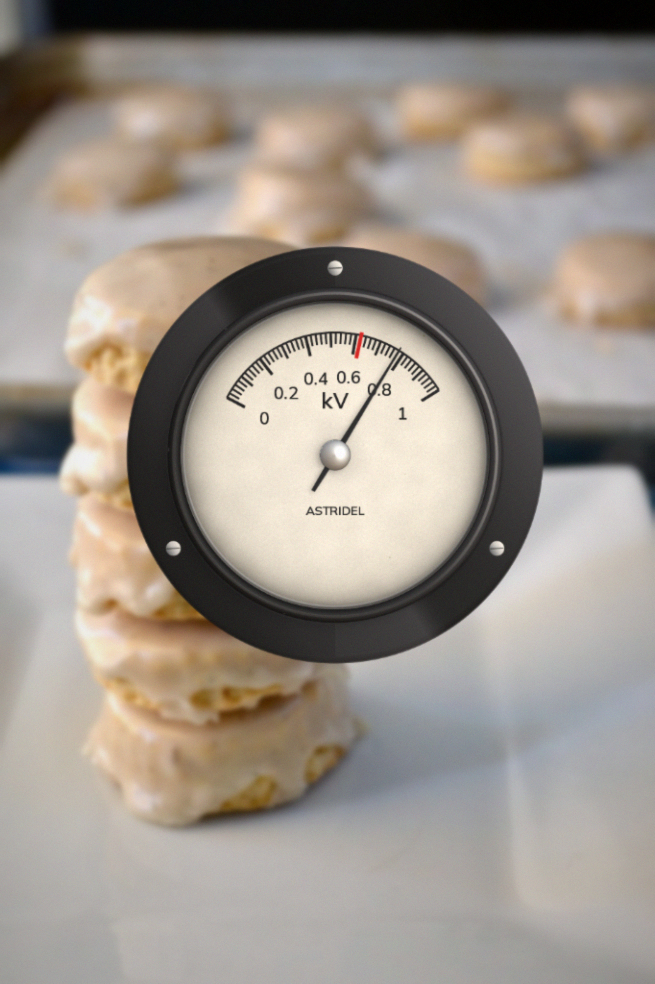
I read 0.78 kV
